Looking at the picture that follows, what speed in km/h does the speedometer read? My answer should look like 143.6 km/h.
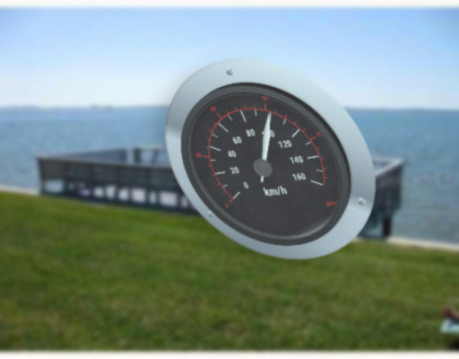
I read 100 km/h
